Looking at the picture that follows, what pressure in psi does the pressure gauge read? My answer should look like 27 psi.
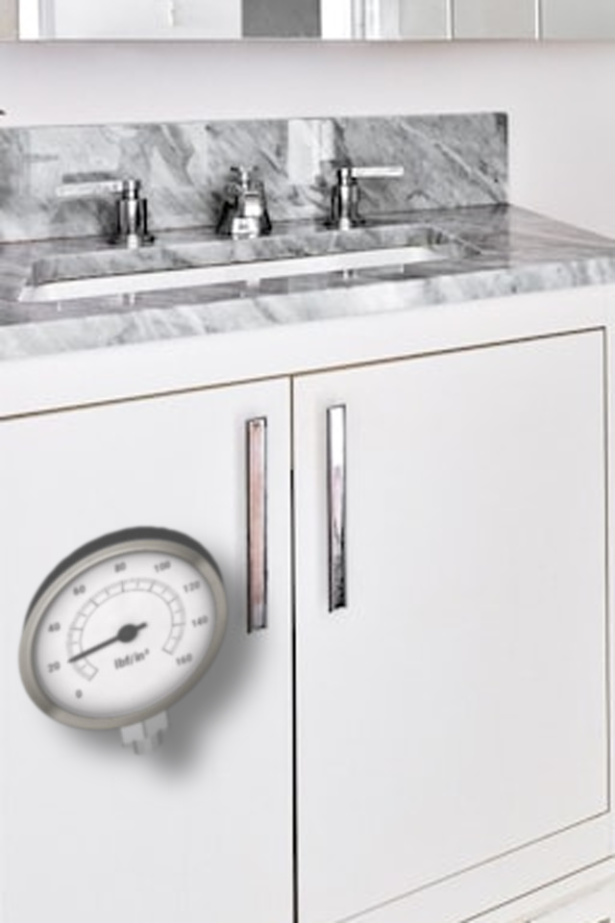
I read 20 psi
